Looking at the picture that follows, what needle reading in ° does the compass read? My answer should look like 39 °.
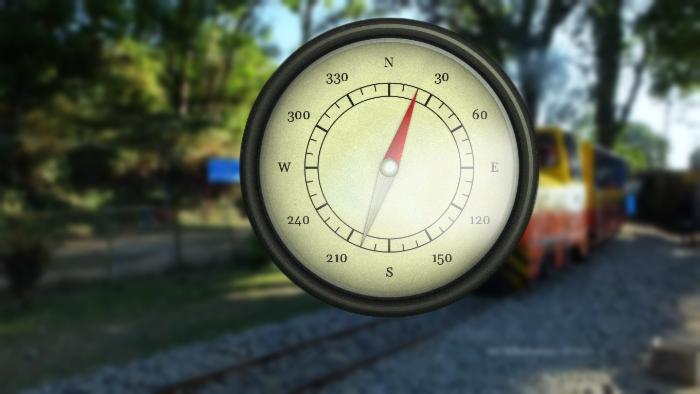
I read 20 °
